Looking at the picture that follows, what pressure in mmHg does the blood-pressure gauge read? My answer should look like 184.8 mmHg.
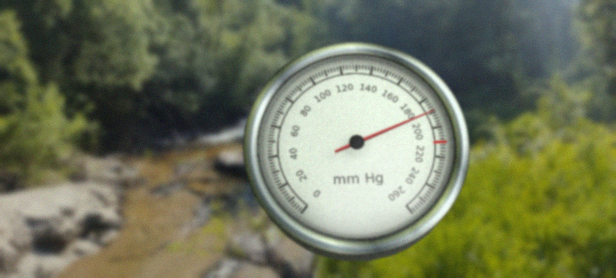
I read 190 mmHg
